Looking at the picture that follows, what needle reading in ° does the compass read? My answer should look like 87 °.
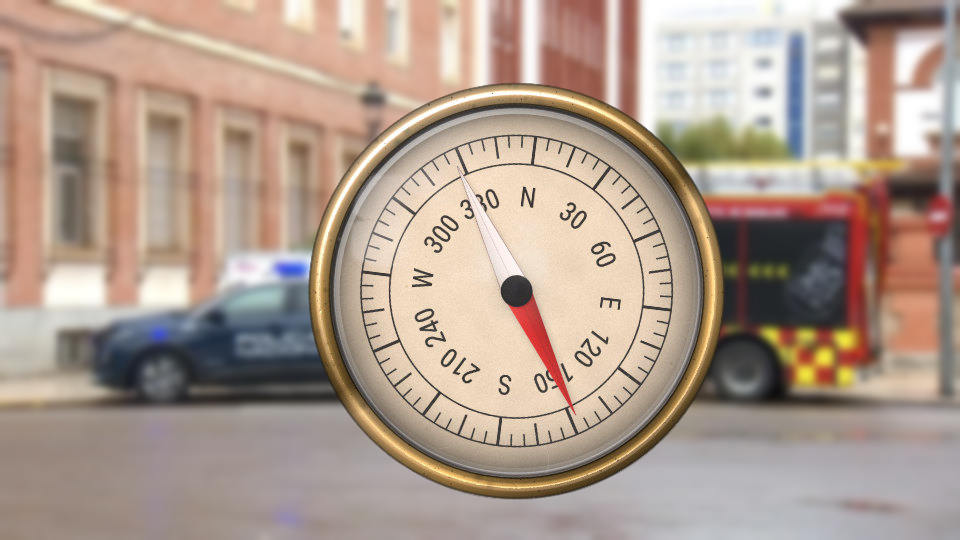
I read 147.5 °
